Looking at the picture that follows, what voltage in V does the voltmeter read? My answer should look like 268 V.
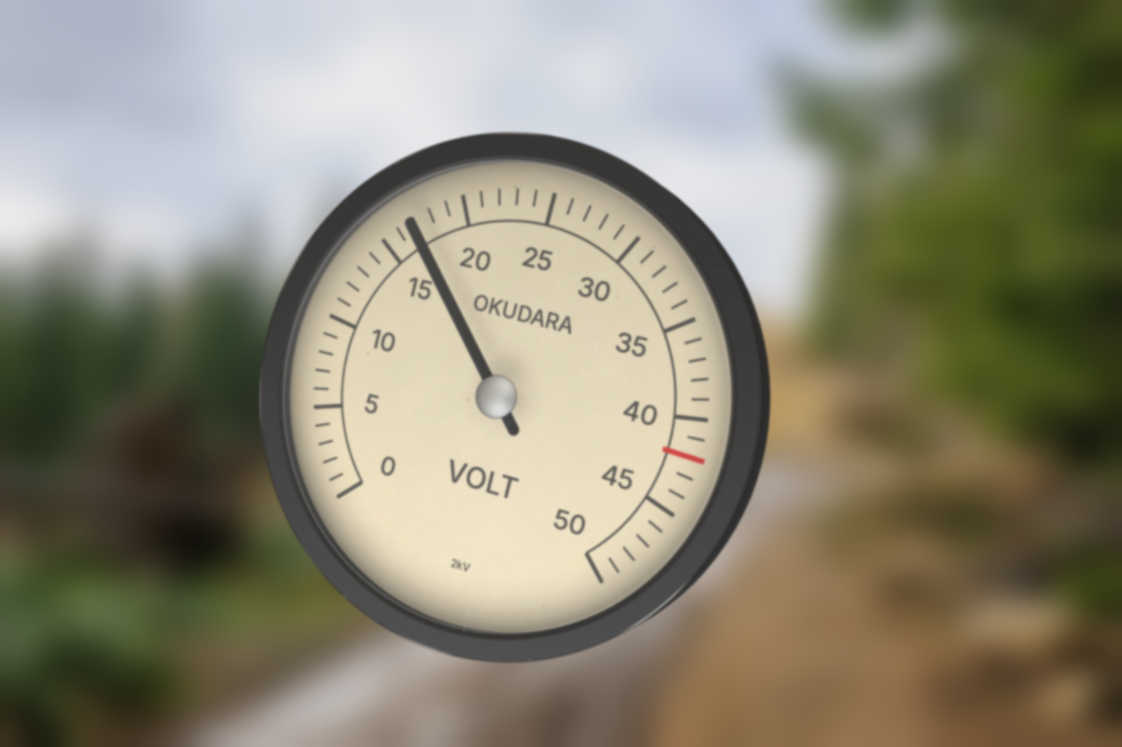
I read 17 V
